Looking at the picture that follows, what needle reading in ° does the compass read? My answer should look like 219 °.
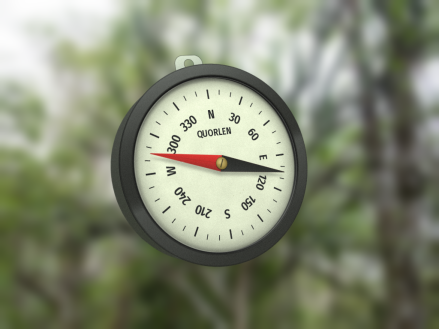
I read 285 °
